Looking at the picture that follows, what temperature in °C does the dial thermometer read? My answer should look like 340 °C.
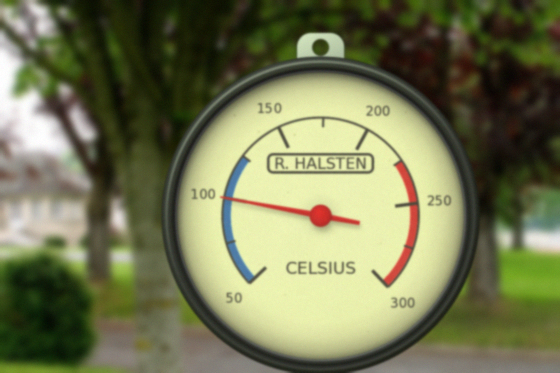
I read 100 °C
